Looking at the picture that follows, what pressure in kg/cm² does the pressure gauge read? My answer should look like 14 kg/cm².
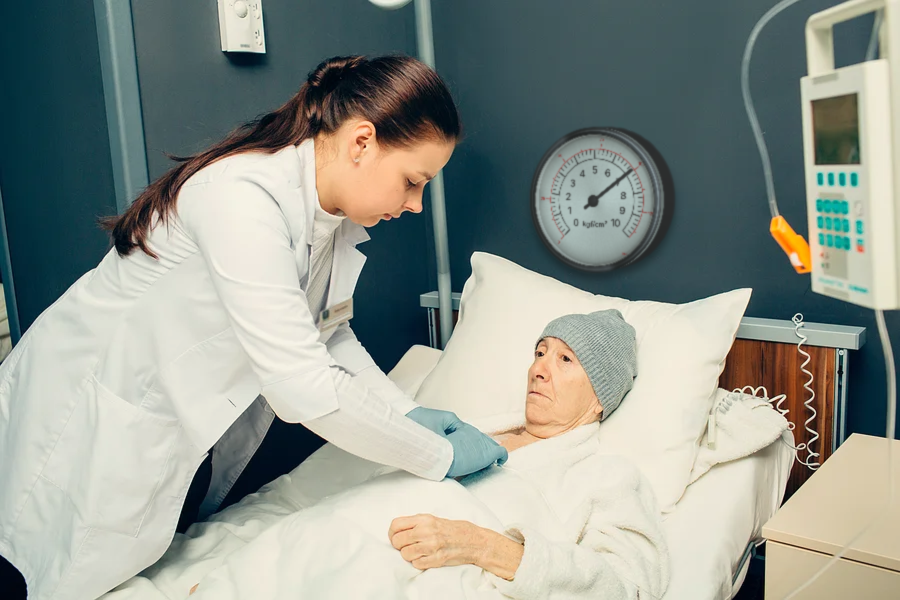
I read 7 kg/cm²
